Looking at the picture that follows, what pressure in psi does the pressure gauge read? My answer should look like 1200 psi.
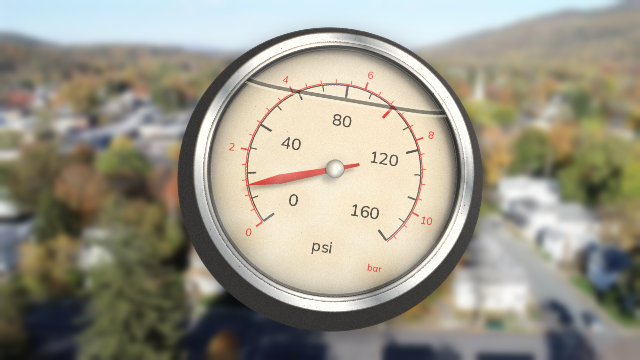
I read 15 psi
